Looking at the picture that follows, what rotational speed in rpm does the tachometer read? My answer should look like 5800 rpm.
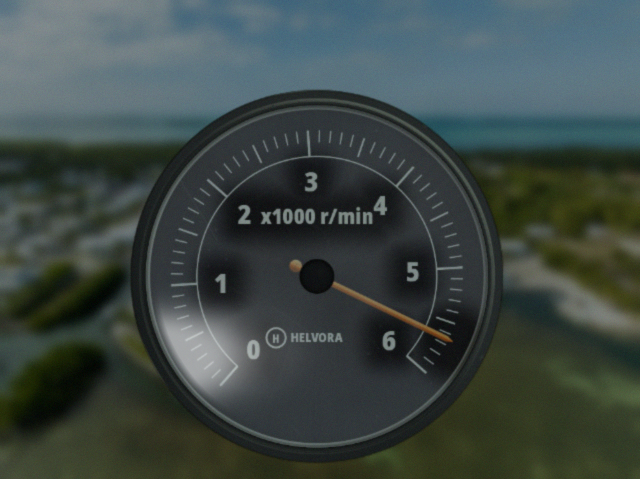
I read 5650 rpm
